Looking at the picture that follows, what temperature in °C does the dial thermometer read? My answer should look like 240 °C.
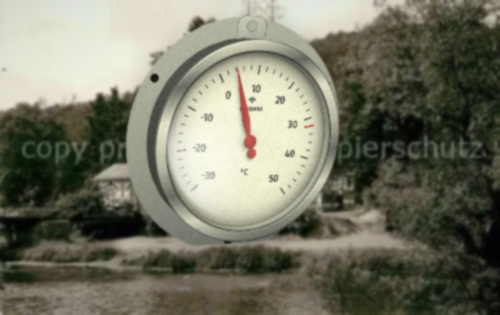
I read 4 °C
